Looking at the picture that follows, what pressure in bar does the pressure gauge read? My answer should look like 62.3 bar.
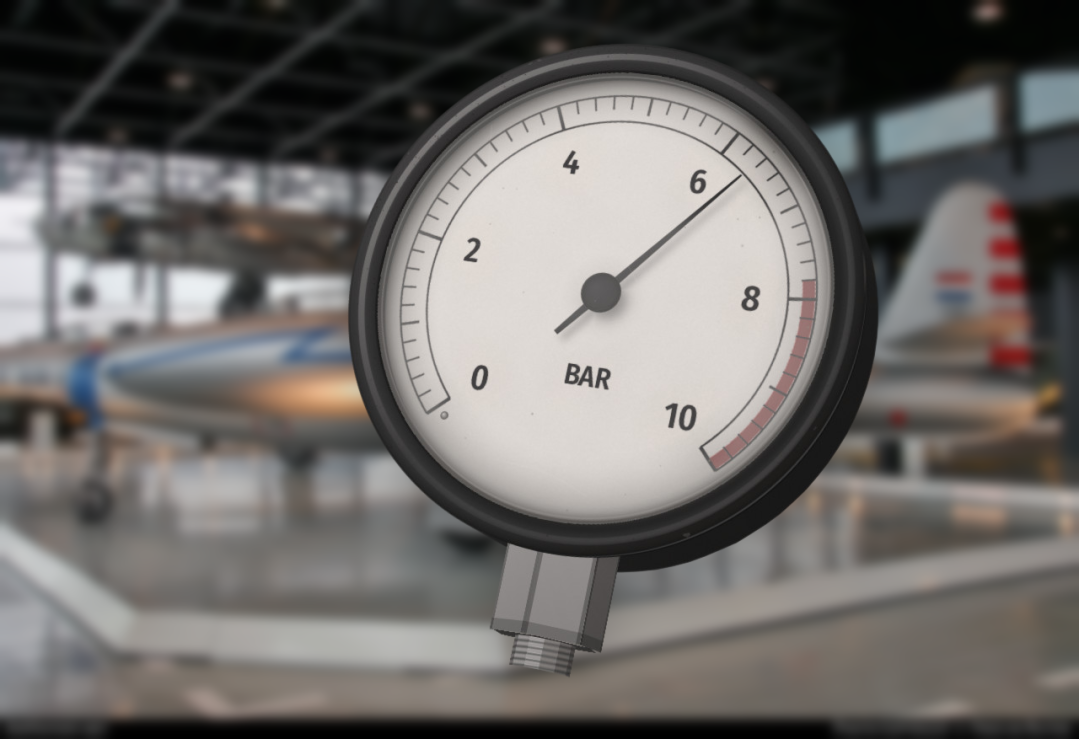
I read 6.4 bar
